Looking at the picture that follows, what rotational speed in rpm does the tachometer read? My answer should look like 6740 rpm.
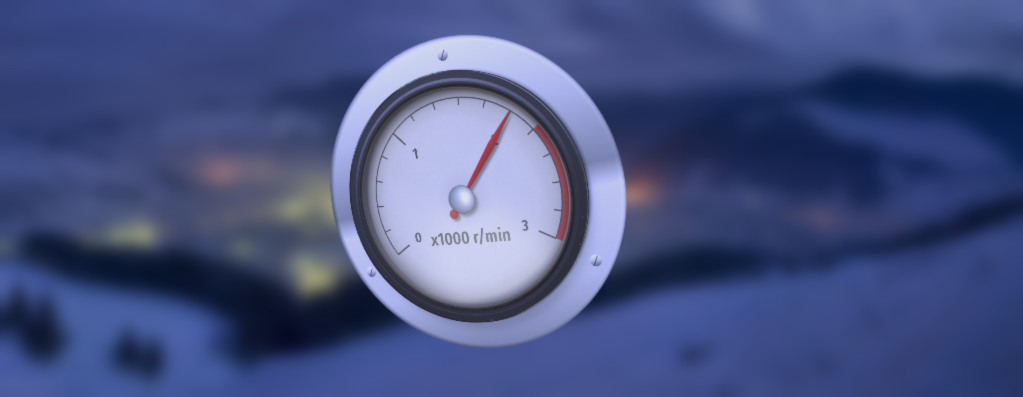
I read 2000 rpm
